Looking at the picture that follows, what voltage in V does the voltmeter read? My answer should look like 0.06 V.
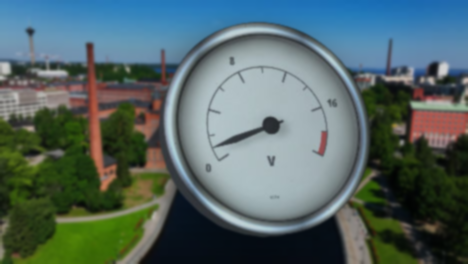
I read 1 V
